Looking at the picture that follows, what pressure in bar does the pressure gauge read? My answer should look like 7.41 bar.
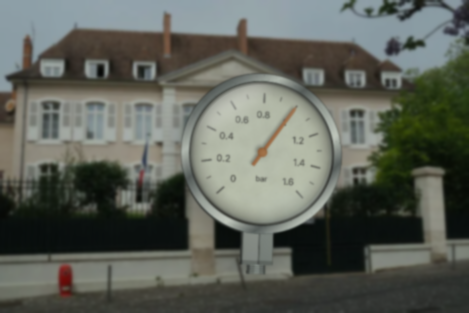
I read 1 bar
